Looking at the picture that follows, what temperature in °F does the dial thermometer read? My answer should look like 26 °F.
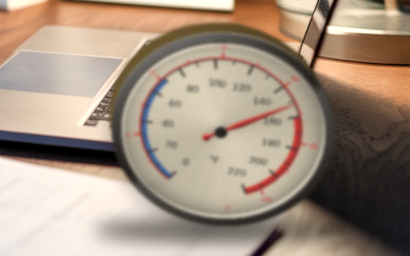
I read 150 °F
